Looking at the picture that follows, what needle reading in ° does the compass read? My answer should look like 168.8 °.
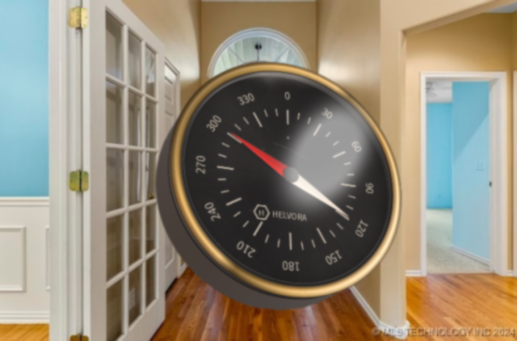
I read 300 °
